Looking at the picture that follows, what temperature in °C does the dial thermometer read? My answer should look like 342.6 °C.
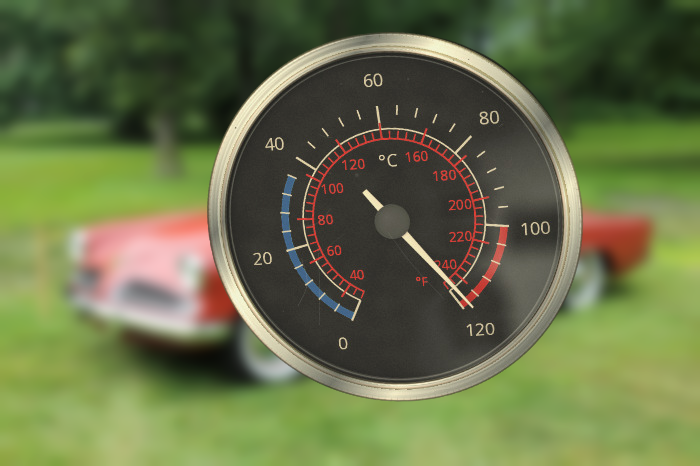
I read 118 °C
